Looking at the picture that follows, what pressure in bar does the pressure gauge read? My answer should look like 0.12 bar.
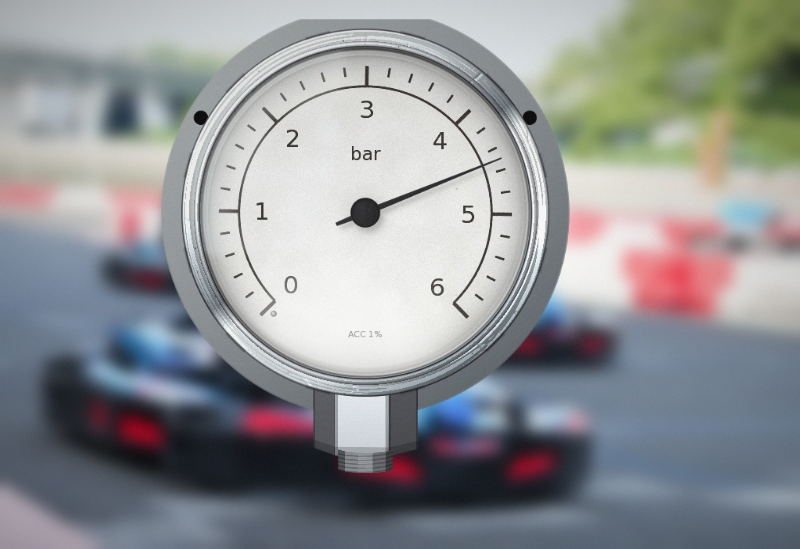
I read 4.5 bar
